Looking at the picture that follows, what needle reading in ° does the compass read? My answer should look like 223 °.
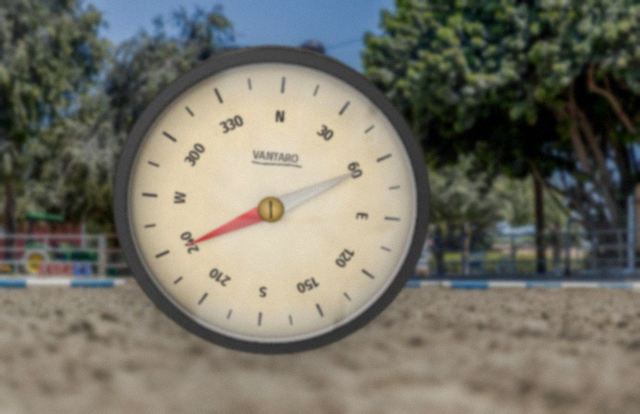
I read 240 °
